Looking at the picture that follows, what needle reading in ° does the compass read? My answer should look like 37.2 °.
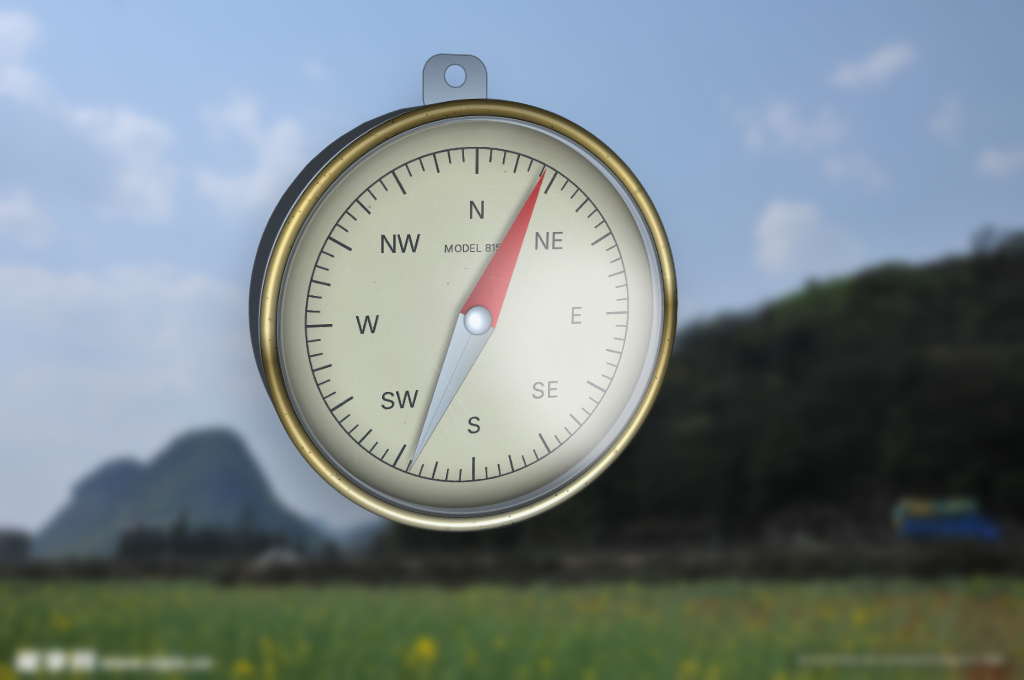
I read 25 °
